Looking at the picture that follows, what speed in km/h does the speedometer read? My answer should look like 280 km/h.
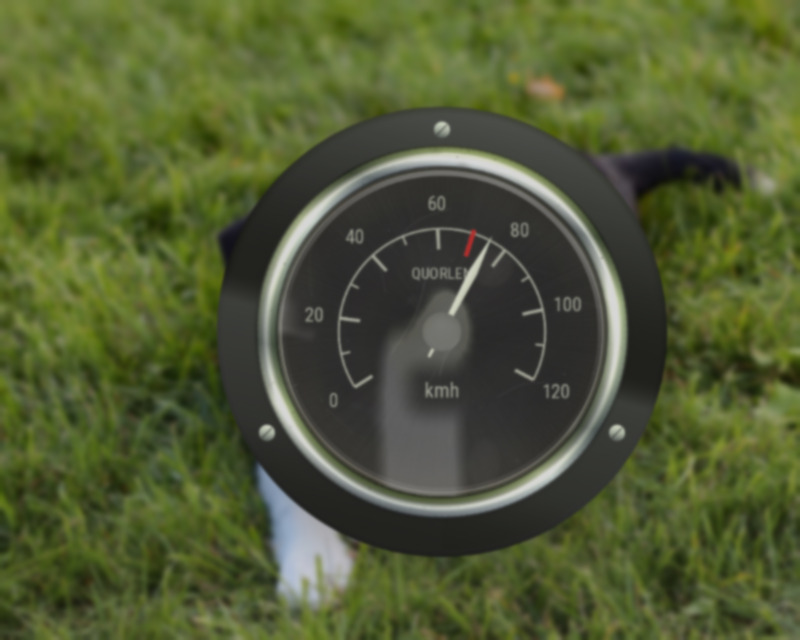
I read 75 km/h
